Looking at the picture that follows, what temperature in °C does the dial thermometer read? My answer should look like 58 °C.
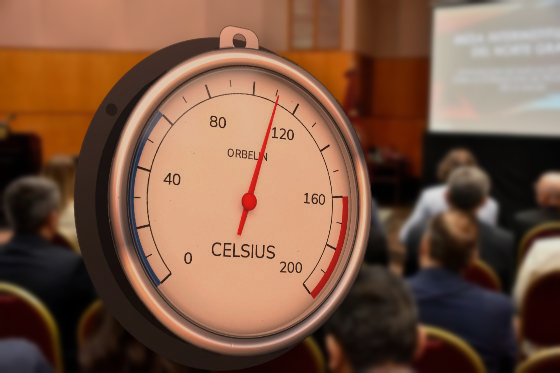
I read 110 °C
